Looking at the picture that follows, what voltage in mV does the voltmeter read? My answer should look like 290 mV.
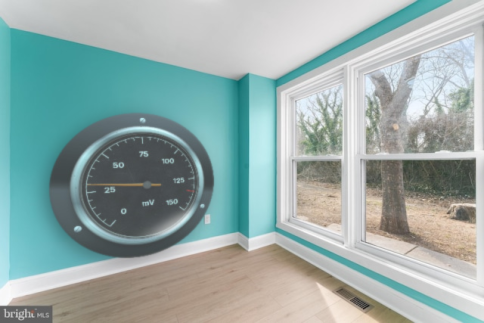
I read 30 mV
